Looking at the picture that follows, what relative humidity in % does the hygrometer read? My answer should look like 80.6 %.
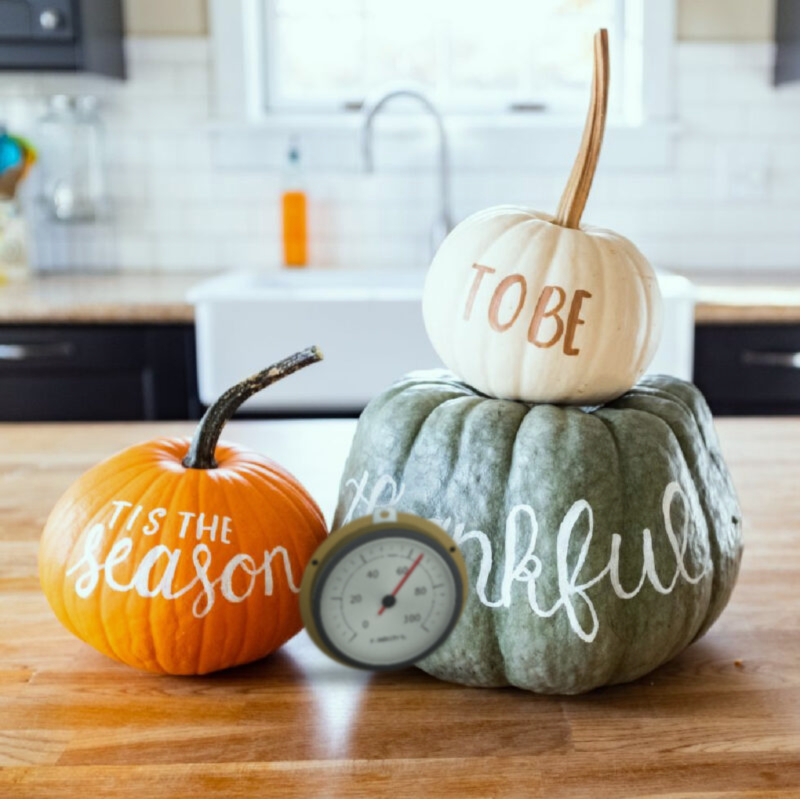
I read 64 %
